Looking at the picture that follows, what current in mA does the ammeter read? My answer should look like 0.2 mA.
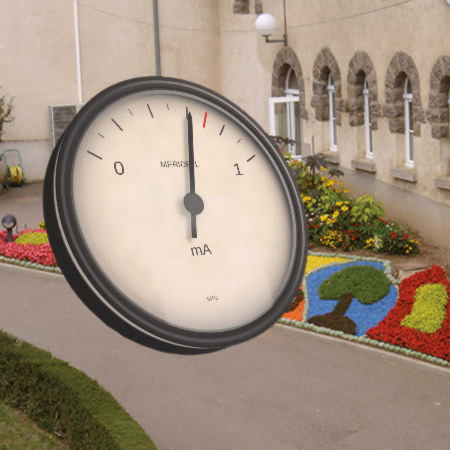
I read 0.6 mA
